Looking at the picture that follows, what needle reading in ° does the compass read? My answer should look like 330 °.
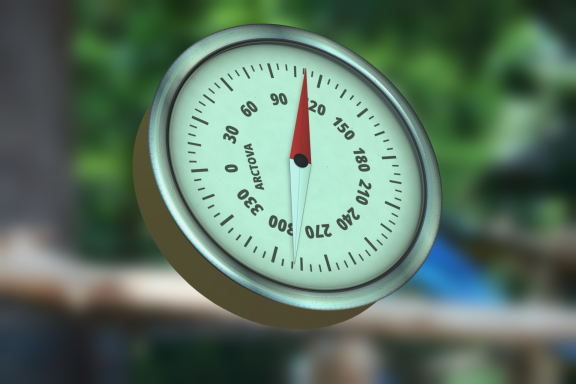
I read 110 °
